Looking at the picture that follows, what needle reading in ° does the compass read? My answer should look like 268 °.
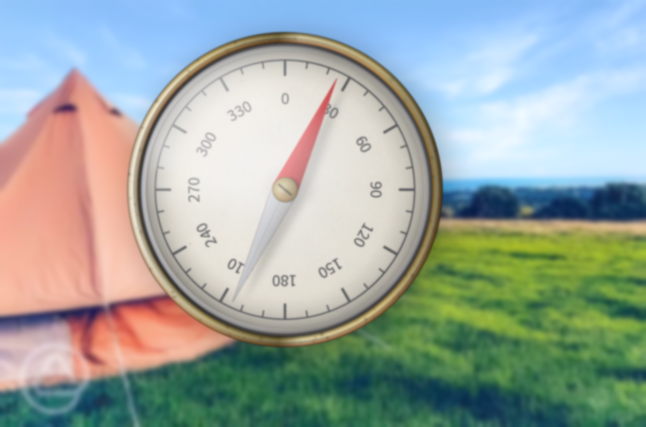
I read 25 °
